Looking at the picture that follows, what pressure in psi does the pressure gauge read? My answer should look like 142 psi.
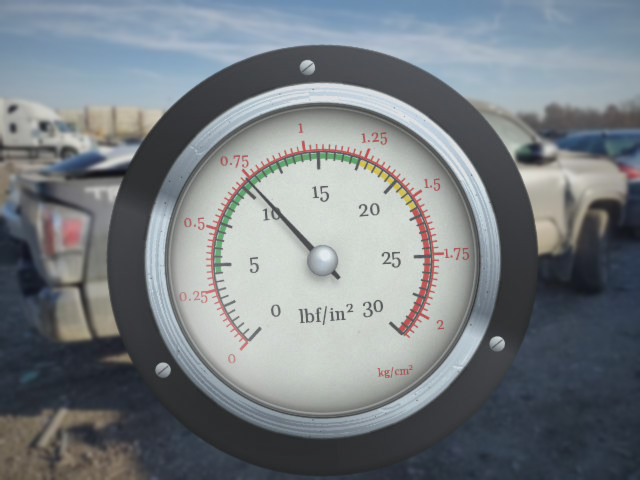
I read 10.5 psi
